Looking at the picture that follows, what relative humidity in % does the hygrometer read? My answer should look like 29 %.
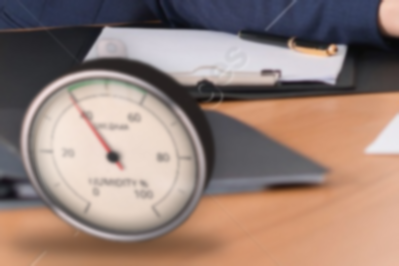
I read 40 %
